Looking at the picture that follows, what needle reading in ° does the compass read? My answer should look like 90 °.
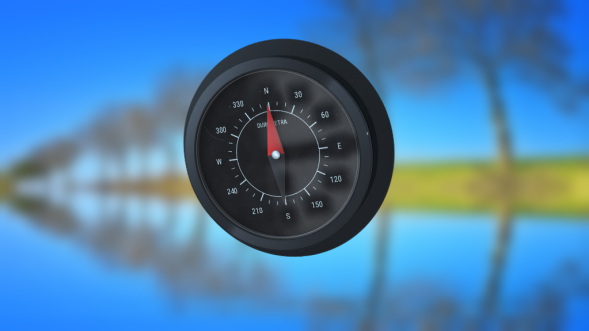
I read 0 °
